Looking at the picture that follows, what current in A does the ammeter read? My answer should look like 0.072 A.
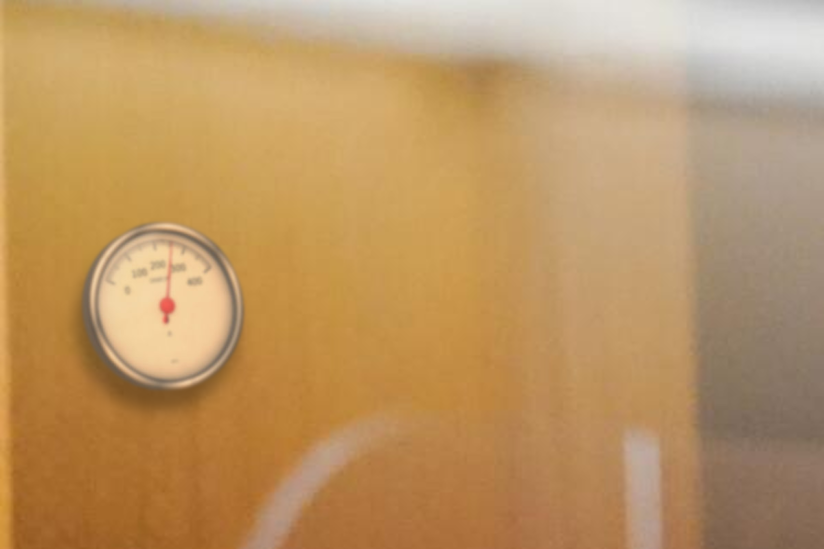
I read 250 A
